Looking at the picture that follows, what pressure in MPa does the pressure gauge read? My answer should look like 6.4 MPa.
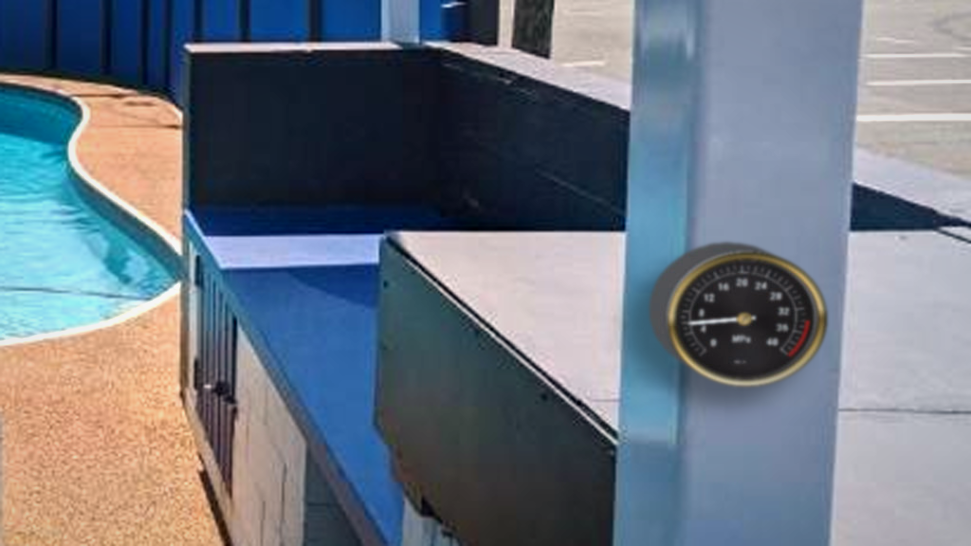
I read 6 MPa
